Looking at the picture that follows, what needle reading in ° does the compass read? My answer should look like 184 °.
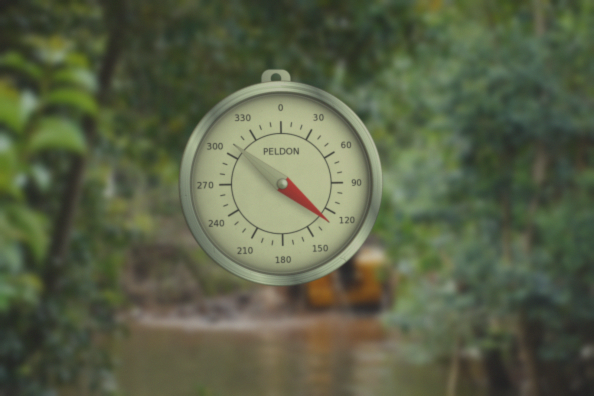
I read 130 °
